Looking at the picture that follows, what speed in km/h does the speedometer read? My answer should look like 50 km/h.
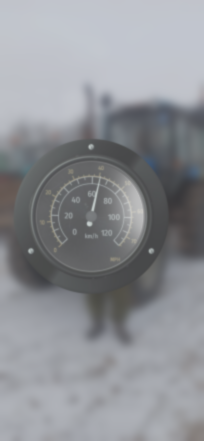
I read 65 km/h
